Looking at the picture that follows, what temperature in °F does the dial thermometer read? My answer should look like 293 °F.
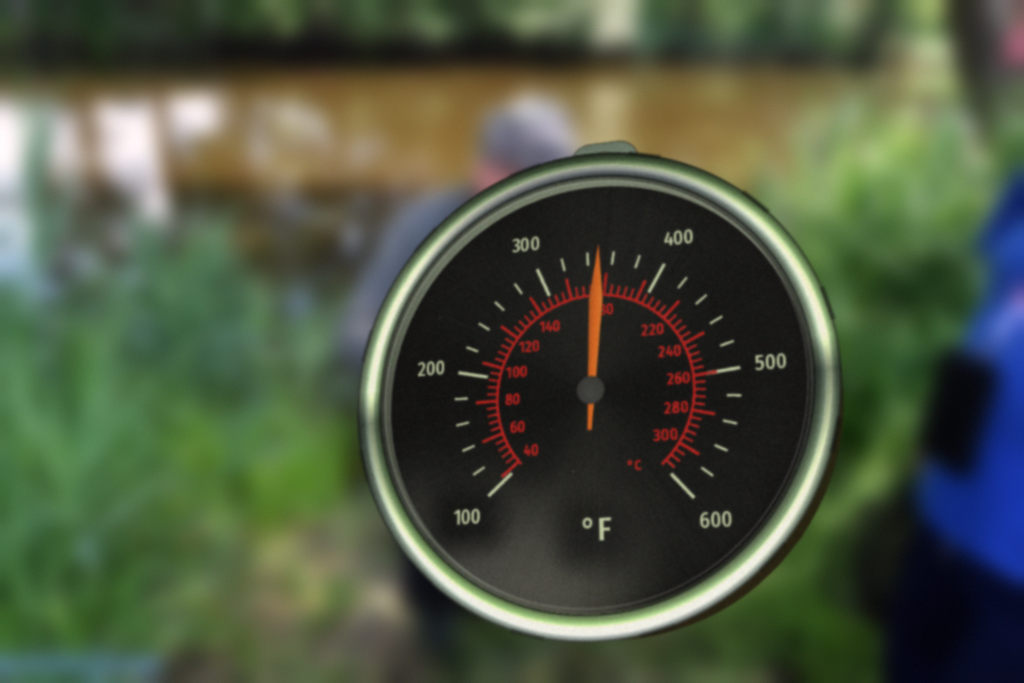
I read 350 °F
